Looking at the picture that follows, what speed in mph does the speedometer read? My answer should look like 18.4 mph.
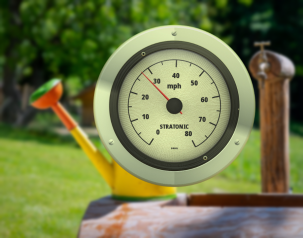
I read 27.5 mph
